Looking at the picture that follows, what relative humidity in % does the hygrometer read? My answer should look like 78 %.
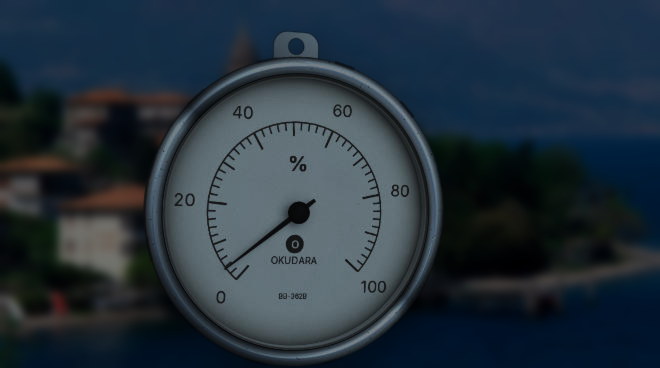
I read 4 %
